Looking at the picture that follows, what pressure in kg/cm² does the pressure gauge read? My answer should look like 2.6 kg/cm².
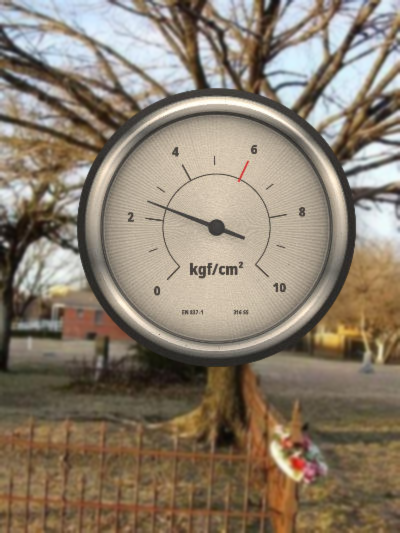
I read 2.5 kg/cm²
